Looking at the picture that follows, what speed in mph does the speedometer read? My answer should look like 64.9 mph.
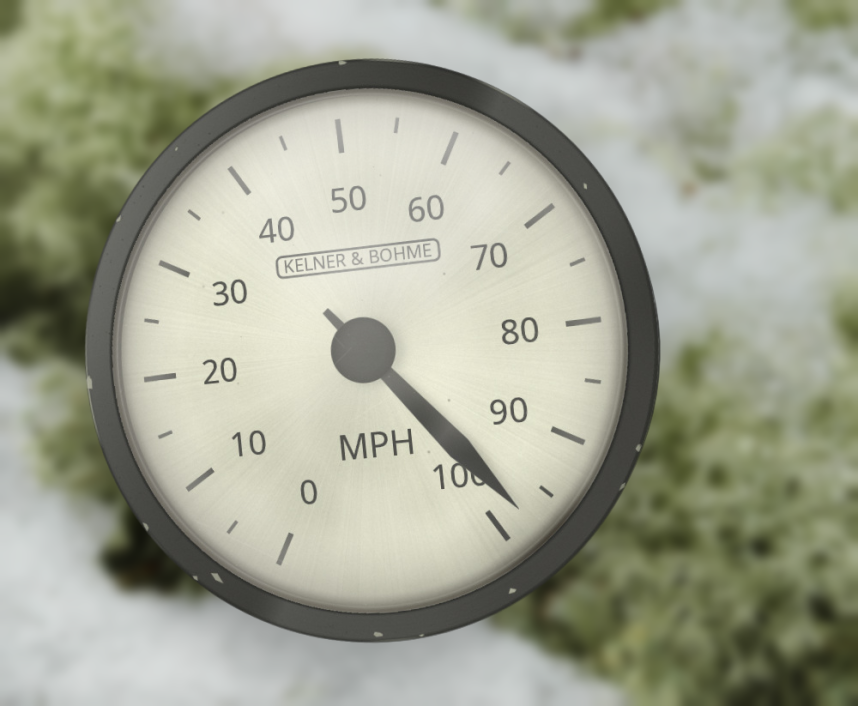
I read 97.5 mph
